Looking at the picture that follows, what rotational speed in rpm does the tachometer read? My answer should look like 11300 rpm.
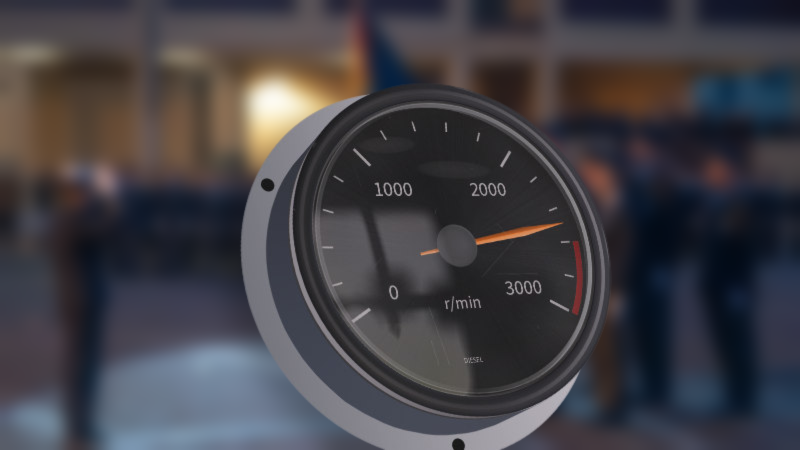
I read 2500 rpm
